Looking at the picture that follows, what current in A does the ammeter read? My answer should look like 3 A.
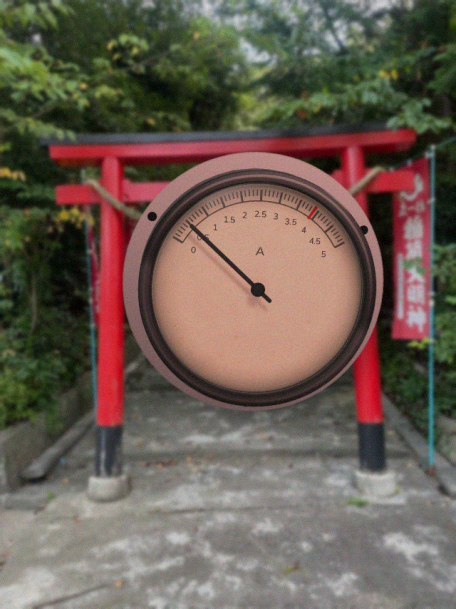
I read 0.5 A
